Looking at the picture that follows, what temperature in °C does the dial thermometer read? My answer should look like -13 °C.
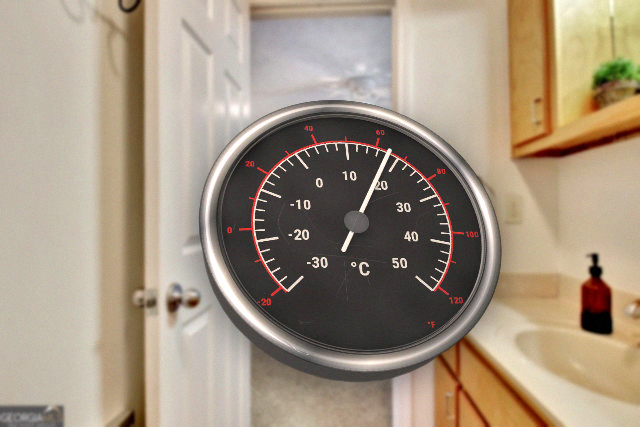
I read 18 °C
